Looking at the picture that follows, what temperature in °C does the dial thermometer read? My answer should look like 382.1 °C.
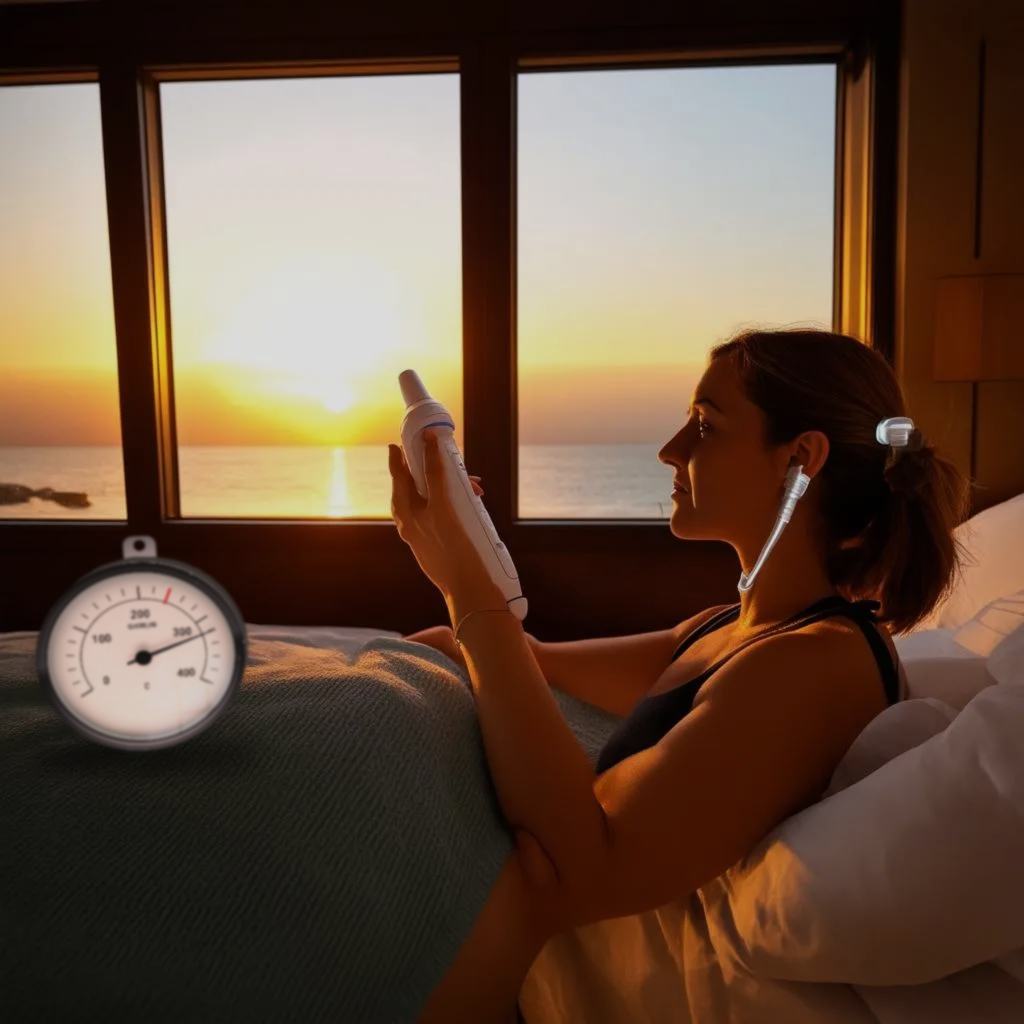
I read 320 °C
